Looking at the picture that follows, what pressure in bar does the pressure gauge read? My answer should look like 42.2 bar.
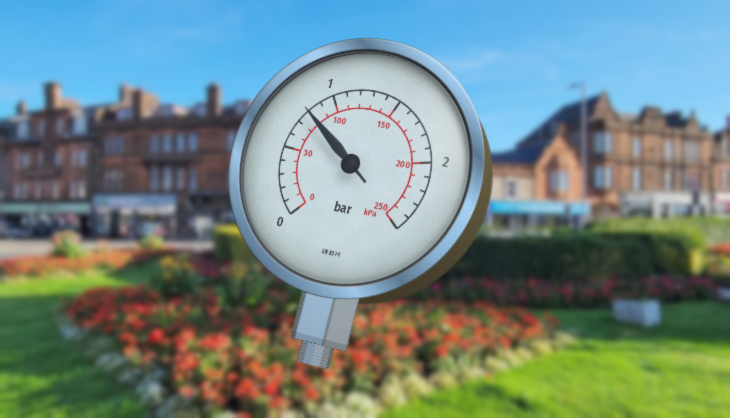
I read 0.8 bar
